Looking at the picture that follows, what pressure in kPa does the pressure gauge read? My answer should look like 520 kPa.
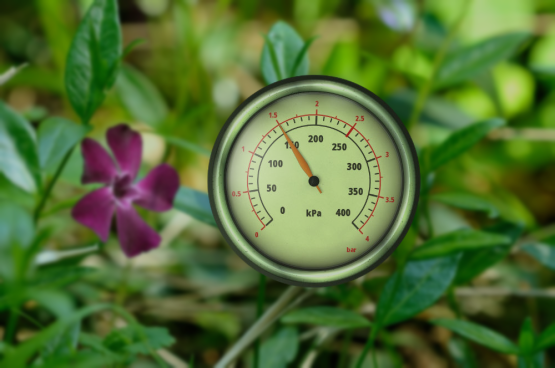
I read 150 kPa
